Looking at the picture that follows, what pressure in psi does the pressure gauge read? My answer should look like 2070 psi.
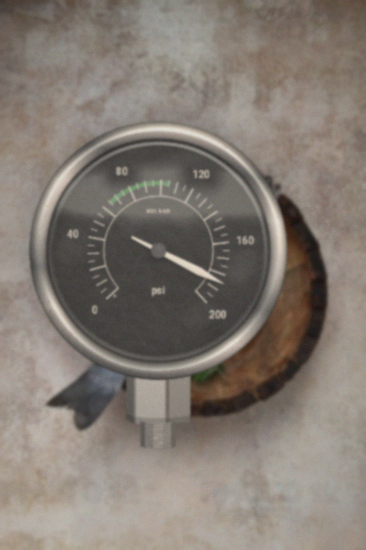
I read 185 psi
